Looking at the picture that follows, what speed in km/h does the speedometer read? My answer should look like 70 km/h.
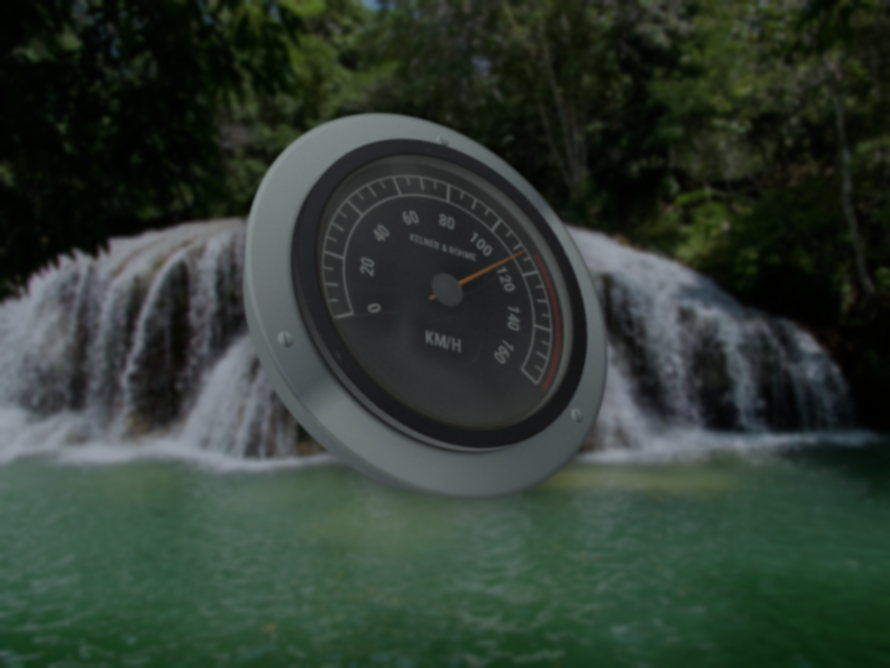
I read 112.5 km/h
